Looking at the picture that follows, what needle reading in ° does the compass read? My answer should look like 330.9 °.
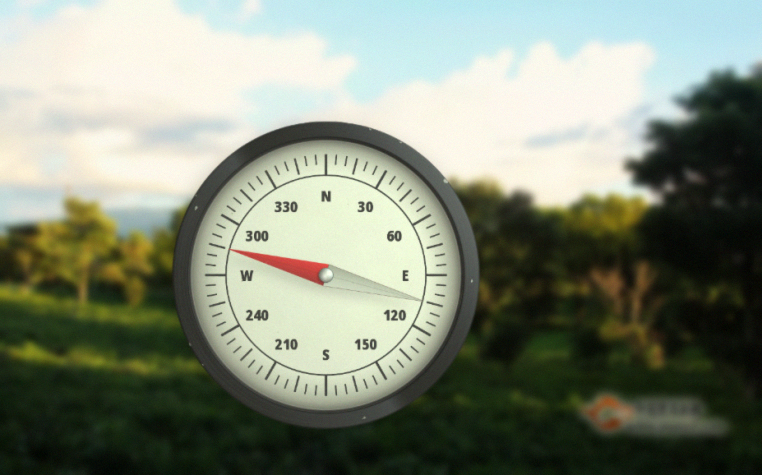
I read 285 °
